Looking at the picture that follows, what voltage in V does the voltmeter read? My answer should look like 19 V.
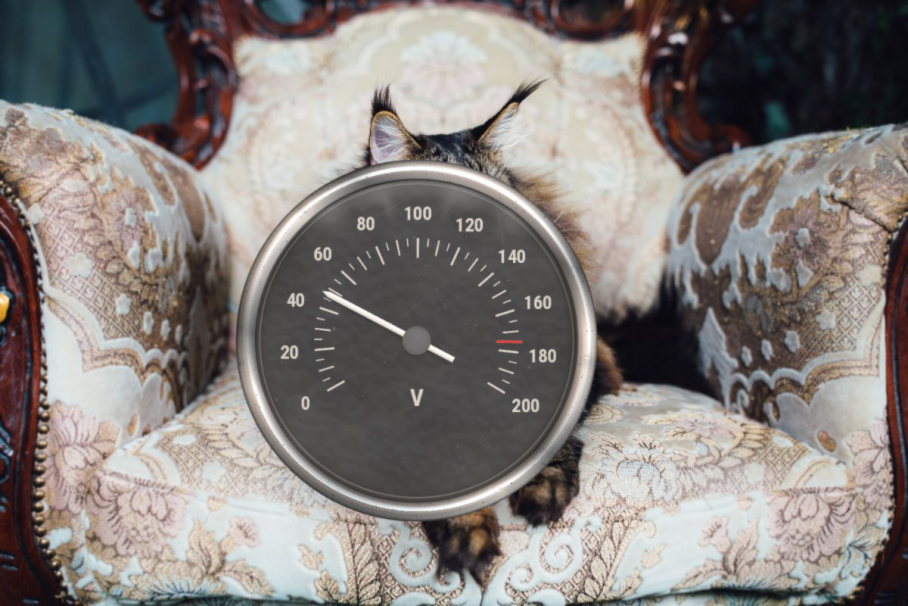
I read 47.5 V
